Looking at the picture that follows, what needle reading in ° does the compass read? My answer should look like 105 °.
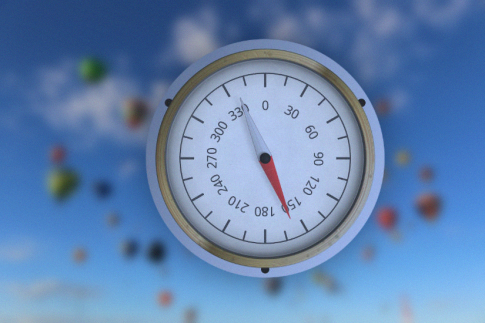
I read 157.5 °
